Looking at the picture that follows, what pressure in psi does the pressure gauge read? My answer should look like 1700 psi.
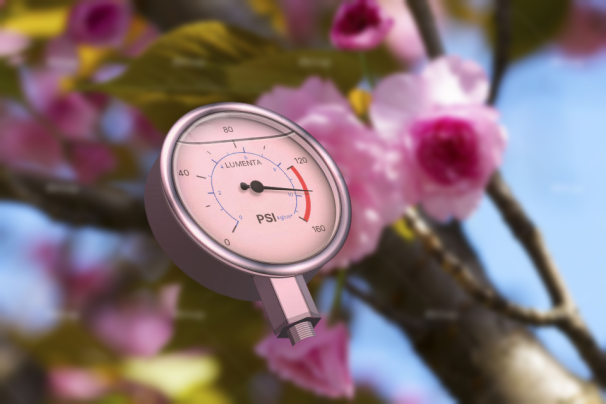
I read 140 psi
